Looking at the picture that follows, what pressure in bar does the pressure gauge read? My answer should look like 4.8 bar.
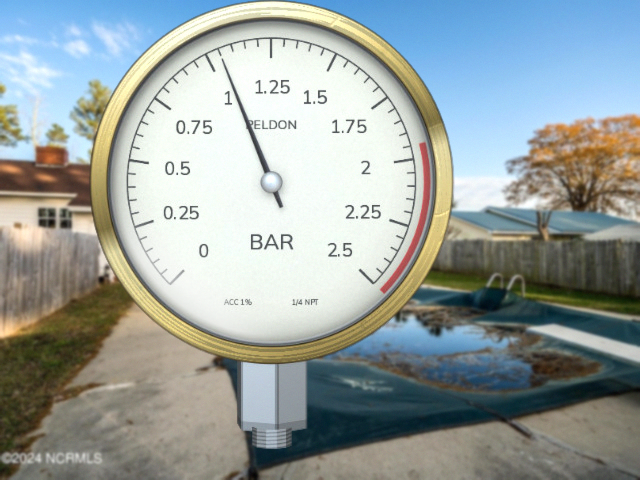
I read 1.05 bar
